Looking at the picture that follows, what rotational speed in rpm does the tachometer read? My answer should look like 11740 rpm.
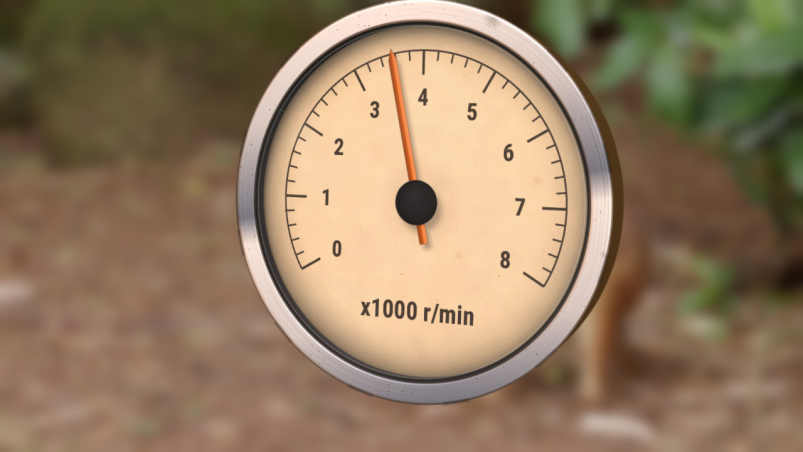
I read 3600 rpm
